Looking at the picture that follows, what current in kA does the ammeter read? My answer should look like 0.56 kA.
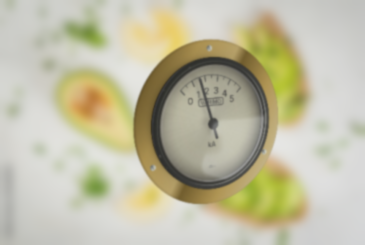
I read 1.5 kA
